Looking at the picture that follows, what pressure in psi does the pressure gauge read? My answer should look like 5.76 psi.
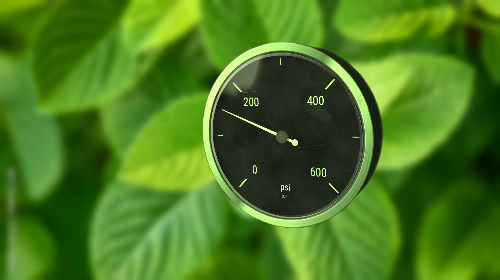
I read 150 psi
